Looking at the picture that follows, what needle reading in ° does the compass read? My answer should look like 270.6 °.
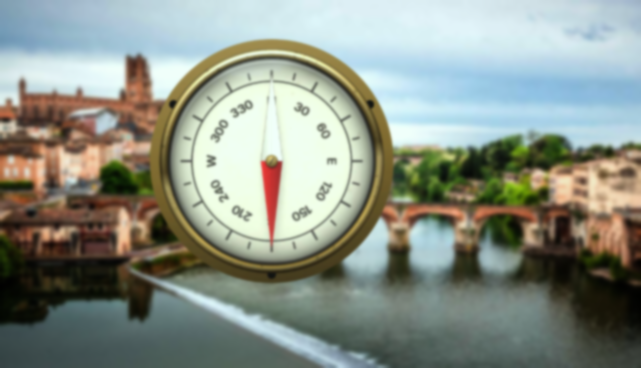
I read 180 °
